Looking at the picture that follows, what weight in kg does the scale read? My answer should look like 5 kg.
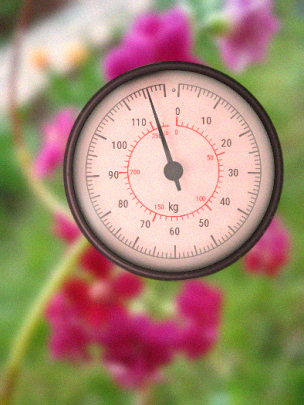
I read 116 kg
